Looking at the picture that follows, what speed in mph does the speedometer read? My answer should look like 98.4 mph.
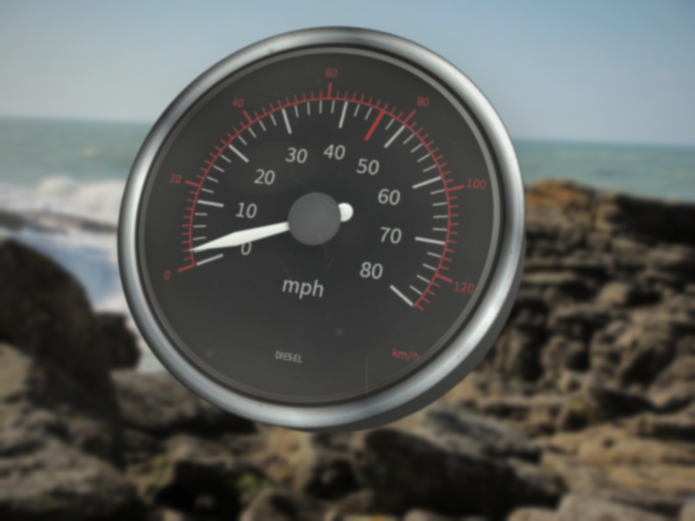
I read 2 mph
